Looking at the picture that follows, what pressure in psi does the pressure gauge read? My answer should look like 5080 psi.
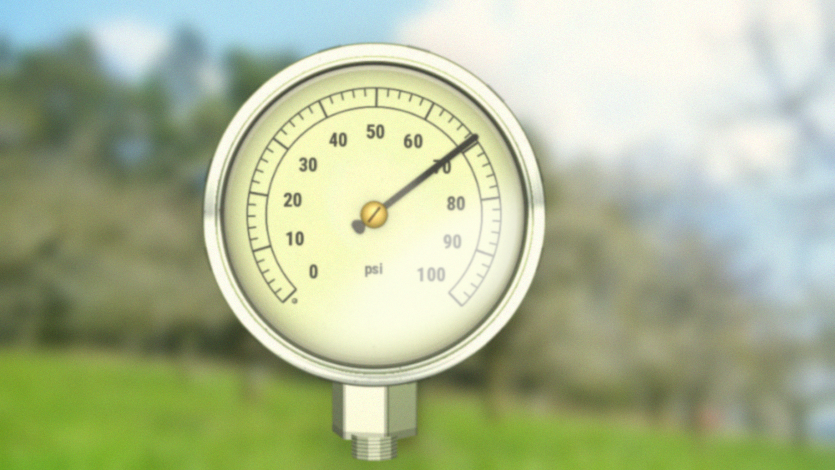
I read 69 psi
